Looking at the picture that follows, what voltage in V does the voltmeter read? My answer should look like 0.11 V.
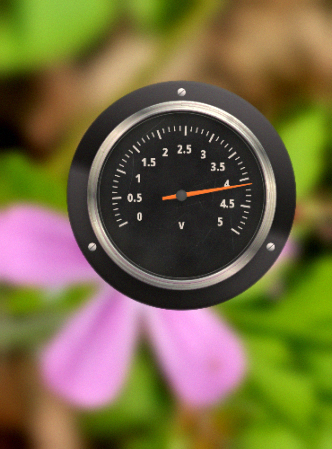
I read 4.1 V
